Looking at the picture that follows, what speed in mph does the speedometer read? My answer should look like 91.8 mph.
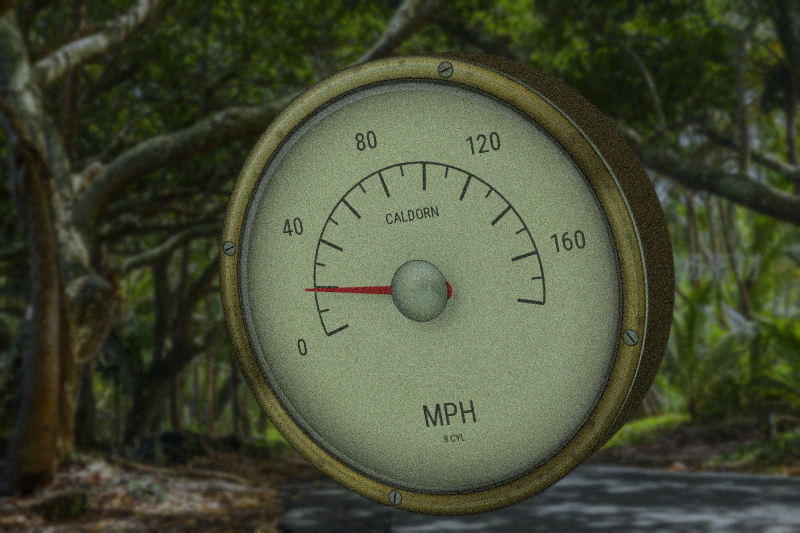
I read 20 mph
